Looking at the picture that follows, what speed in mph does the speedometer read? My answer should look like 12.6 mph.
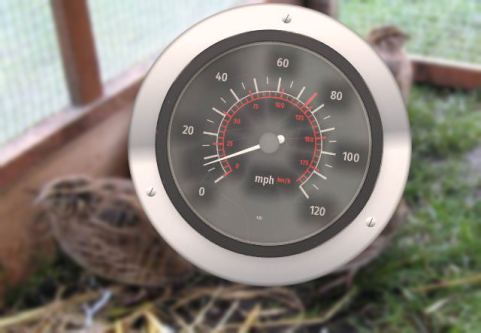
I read 7.5 mph
